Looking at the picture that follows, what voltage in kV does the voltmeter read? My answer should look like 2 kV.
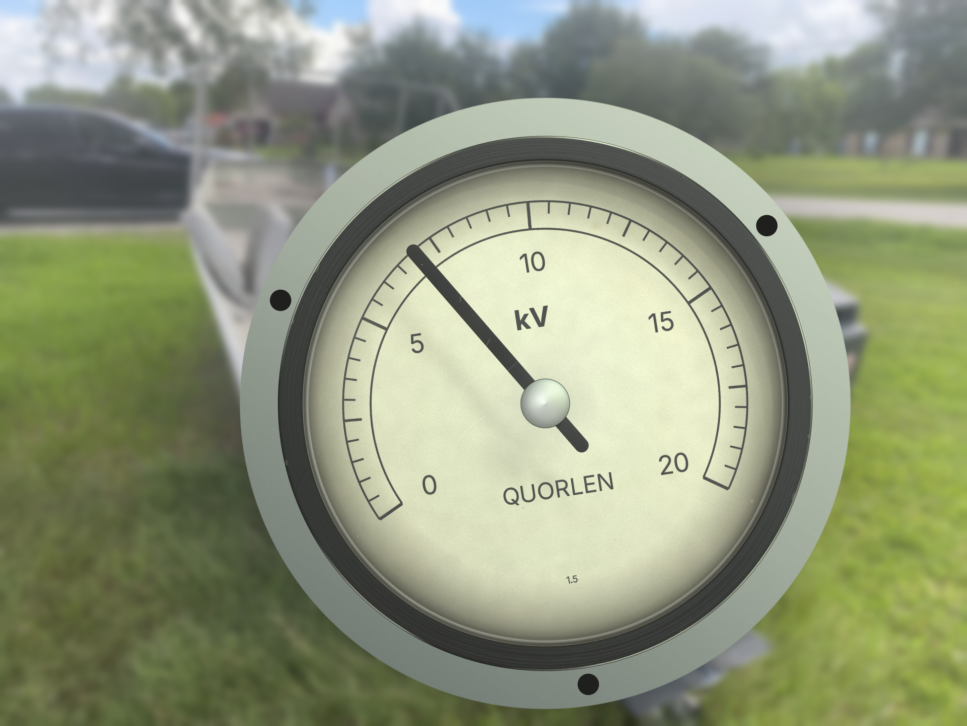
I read 7 kV
